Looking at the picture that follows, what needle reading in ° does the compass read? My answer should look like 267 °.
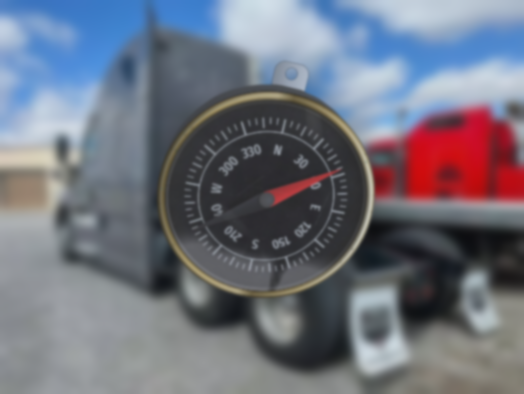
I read 55 °
